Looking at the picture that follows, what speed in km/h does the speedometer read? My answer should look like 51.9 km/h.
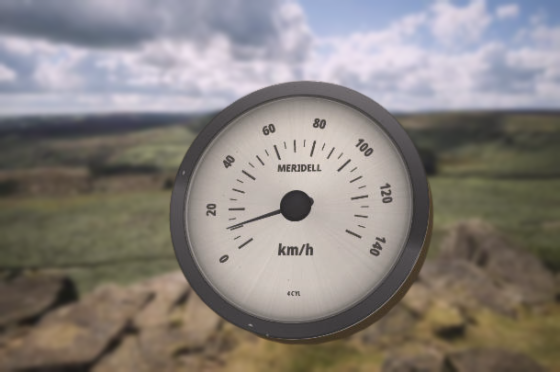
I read 10 km/h
